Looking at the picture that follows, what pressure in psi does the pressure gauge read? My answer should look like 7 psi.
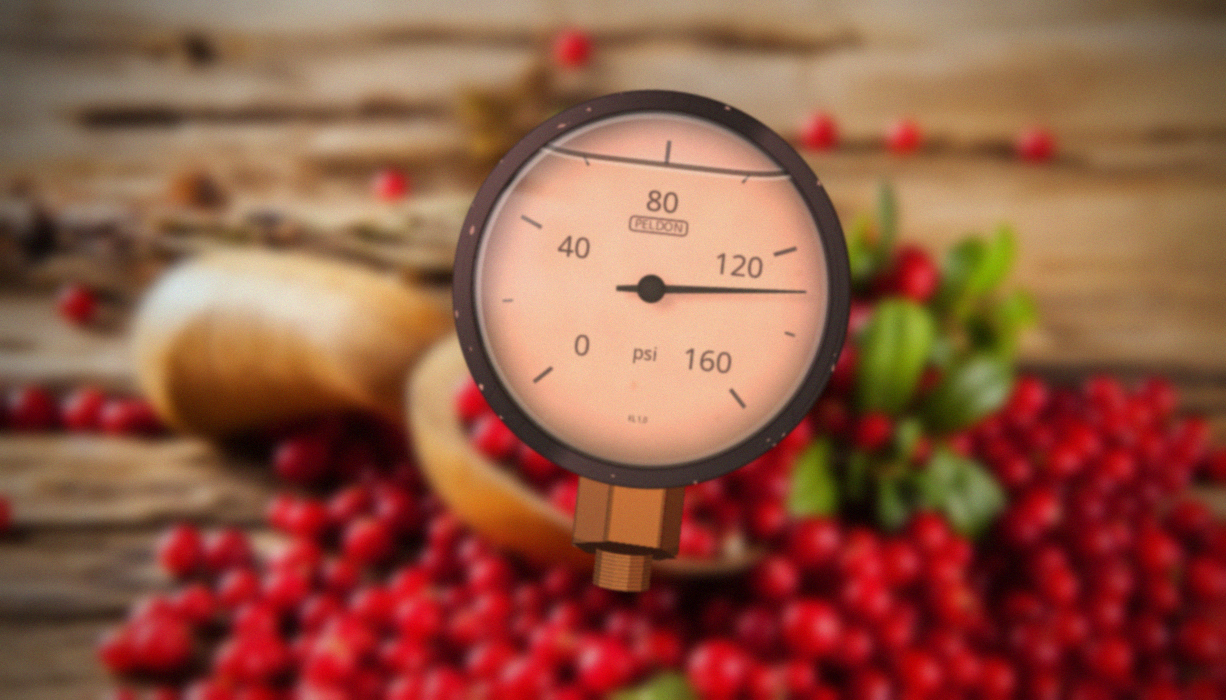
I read 130 psi
